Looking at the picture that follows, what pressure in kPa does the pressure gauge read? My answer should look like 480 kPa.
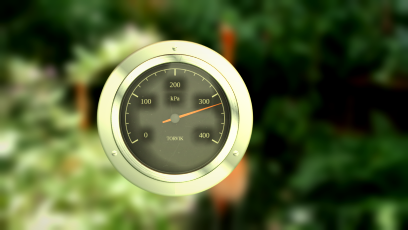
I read 320 kPa
